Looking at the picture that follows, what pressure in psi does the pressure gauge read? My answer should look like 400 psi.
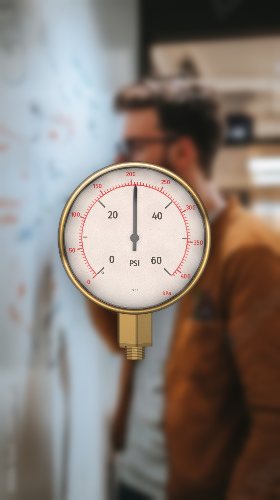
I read 30 psi
